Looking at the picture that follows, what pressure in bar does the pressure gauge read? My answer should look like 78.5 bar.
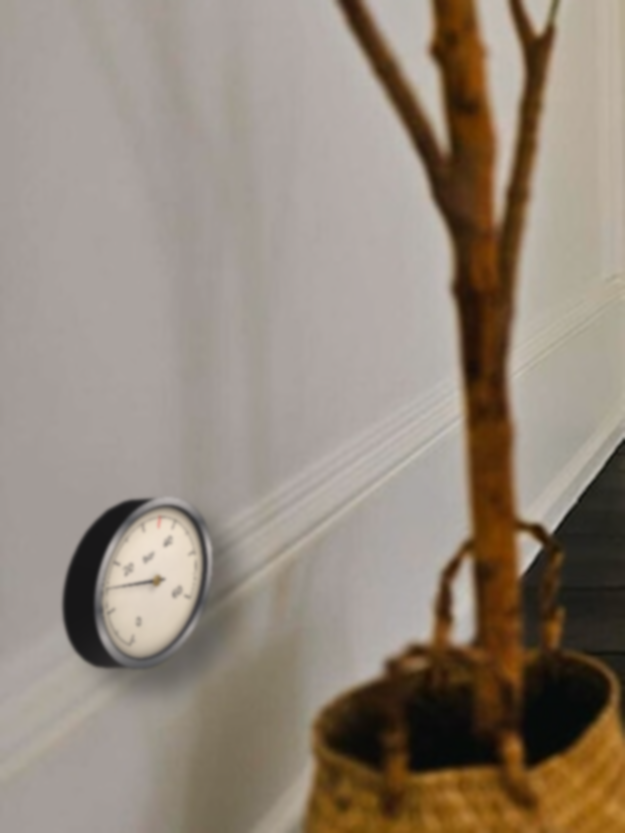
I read 15 bar
